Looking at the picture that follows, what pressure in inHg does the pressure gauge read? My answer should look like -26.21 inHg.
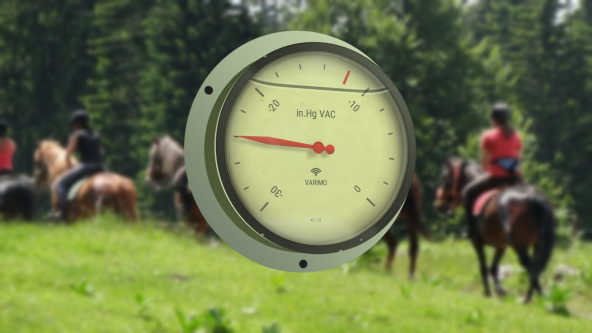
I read -24 inHg
